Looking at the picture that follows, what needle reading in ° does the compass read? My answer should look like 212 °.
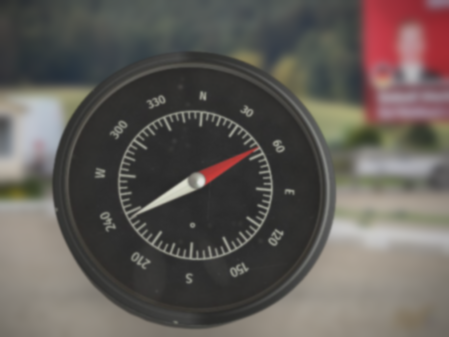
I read 55 °
